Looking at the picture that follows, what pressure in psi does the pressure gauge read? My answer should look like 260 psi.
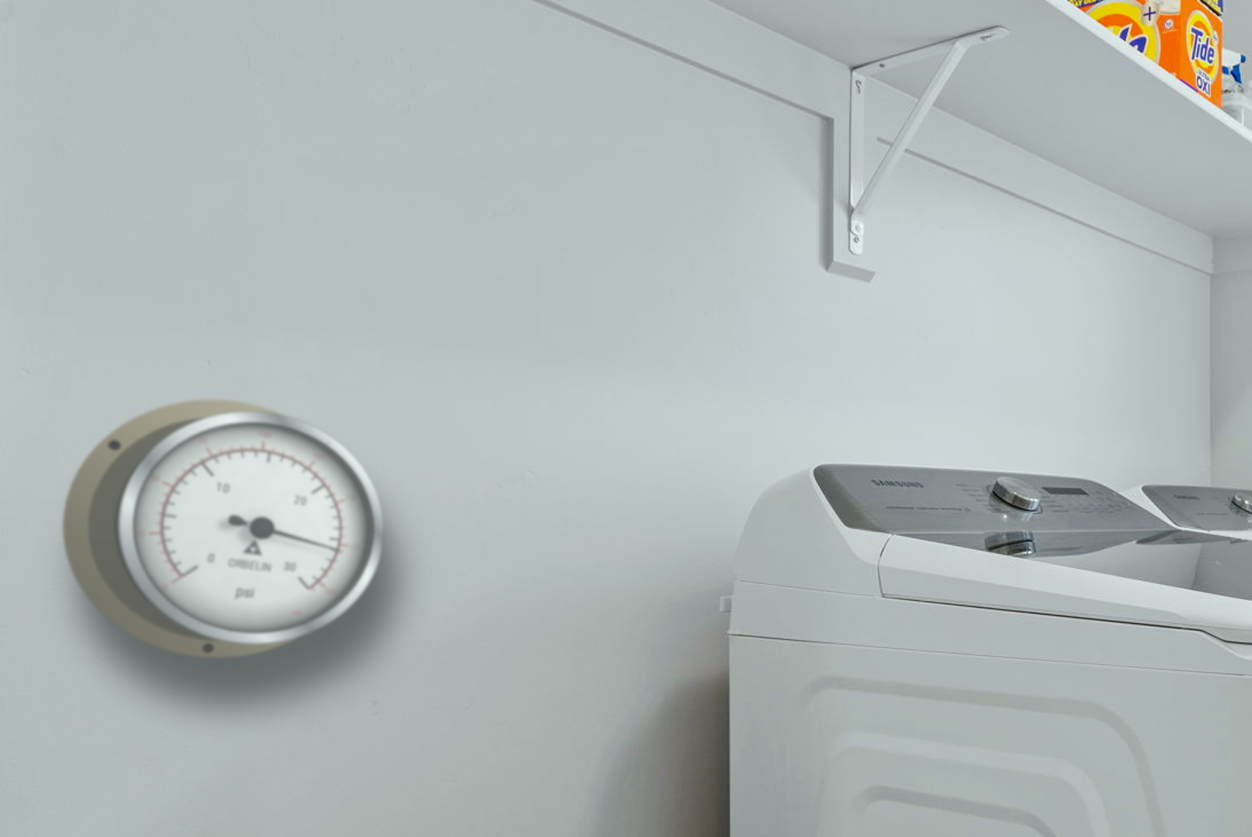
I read 26 psi
